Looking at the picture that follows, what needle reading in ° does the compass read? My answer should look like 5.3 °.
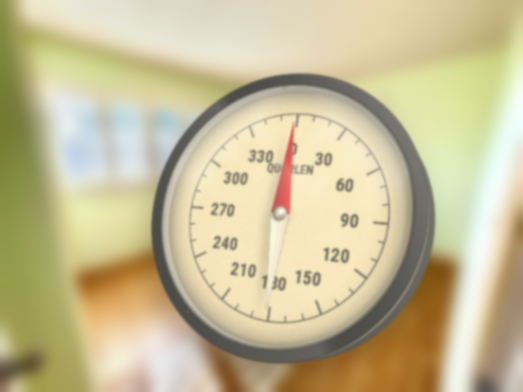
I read 0 °
